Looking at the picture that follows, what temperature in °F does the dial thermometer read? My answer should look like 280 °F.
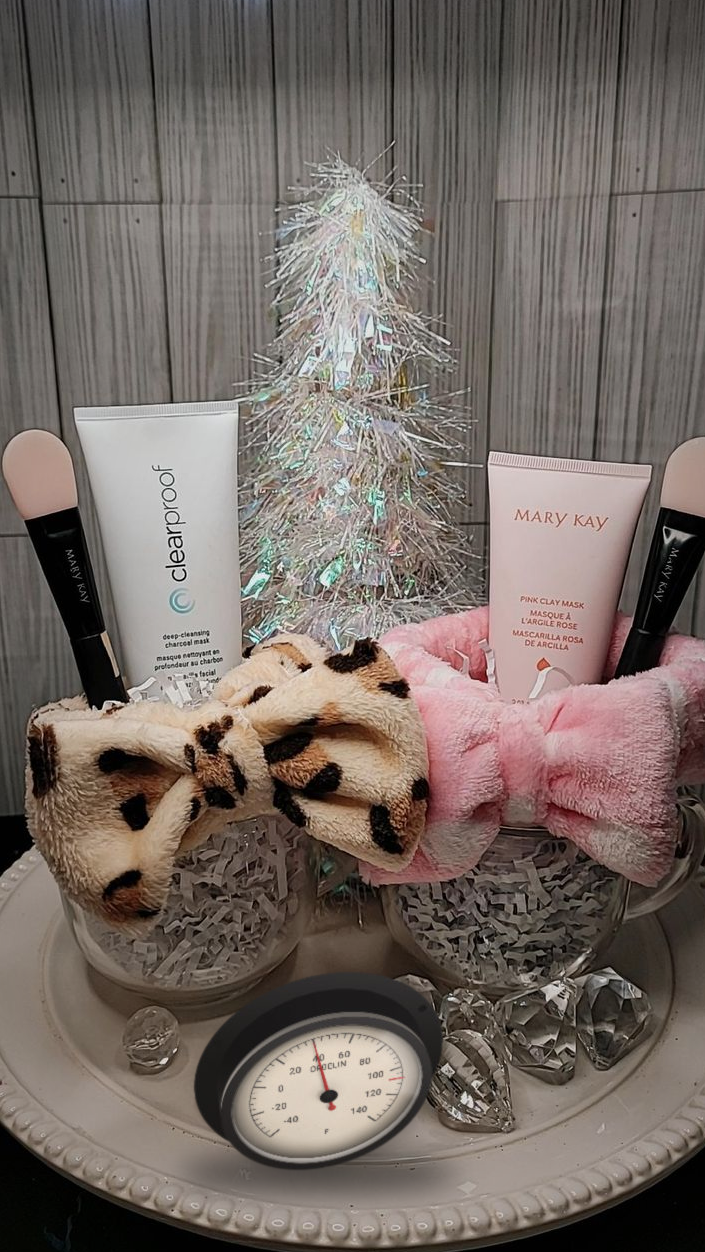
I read 40 °F
